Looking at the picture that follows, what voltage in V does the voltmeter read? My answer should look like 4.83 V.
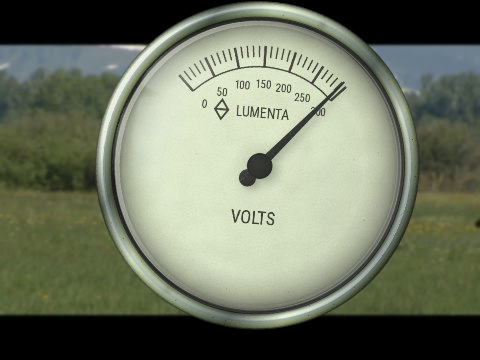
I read 290 V
